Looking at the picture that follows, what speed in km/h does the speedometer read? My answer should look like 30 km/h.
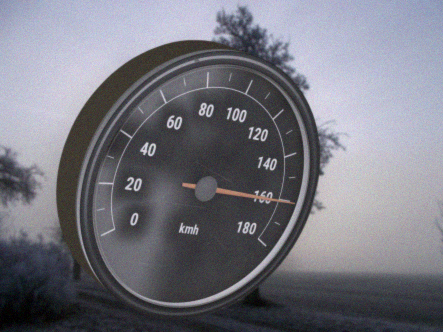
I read 160 km/h
